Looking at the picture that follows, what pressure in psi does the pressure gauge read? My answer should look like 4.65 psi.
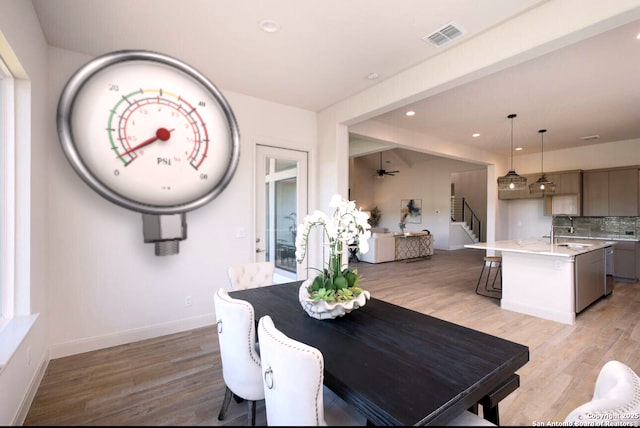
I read 2.5 psi
